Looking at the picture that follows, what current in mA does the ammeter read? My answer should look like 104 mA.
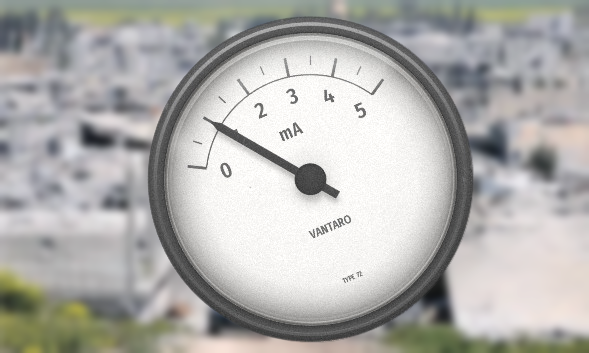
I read 1 mA
